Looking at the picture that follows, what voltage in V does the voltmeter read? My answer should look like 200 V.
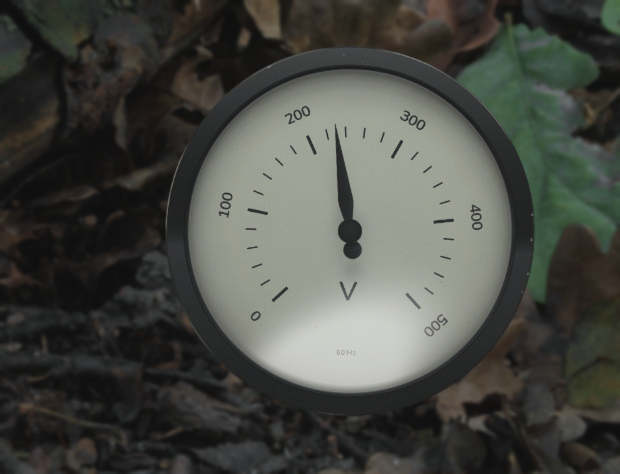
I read 230 V
